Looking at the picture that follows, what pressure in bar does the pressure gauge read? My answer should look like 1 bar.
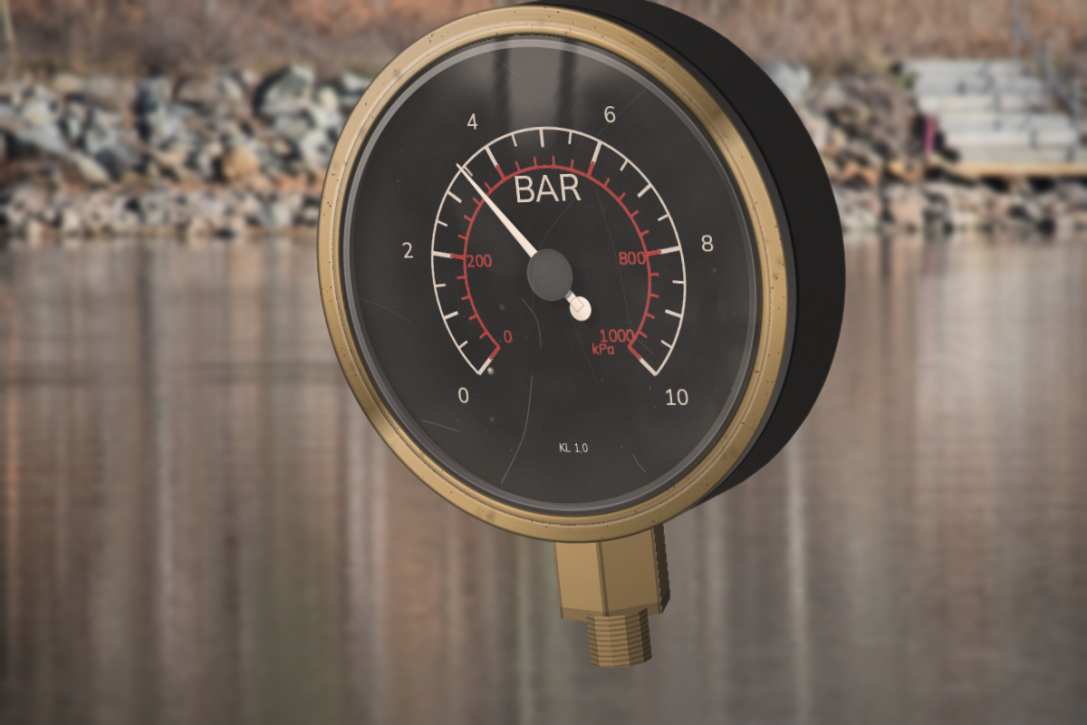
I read 3.5 bar
